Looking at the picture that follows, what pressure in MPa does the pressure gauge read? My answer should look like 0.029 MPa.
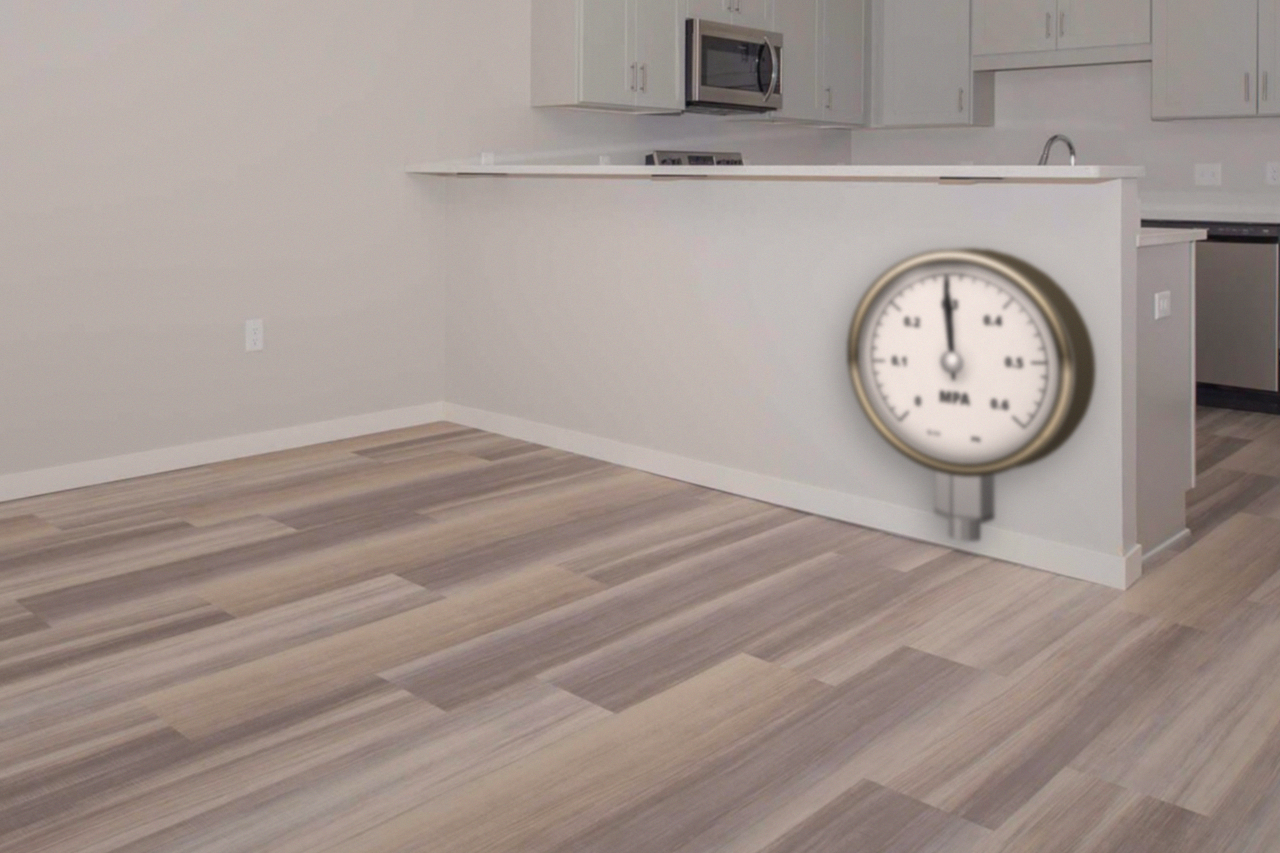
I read 0.3 MPa
